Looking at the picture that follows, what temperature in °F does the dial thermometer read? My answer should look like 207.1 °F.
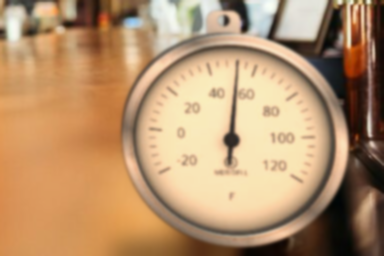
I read 52 °F
